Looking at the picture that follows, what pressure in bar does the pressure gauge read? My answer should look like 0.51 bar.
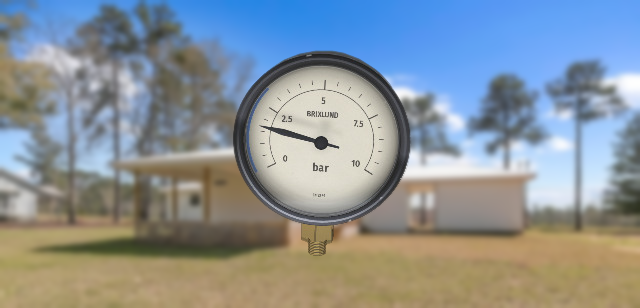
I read 1.75 bar
